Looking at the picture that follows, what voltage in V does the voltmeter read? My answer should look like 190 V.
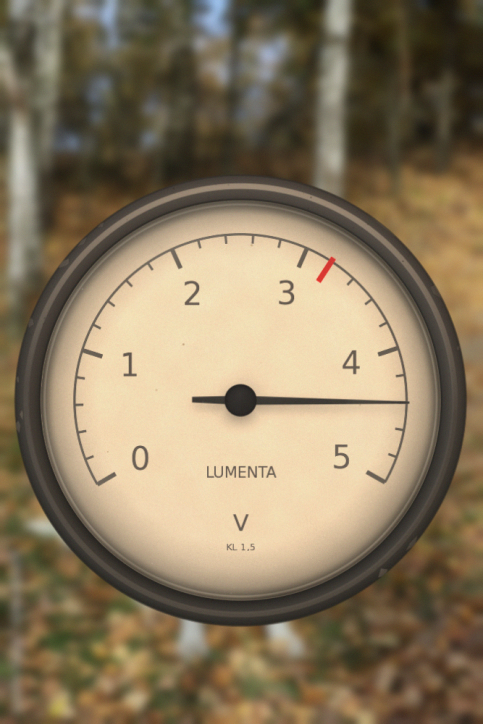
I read 4.4 V
